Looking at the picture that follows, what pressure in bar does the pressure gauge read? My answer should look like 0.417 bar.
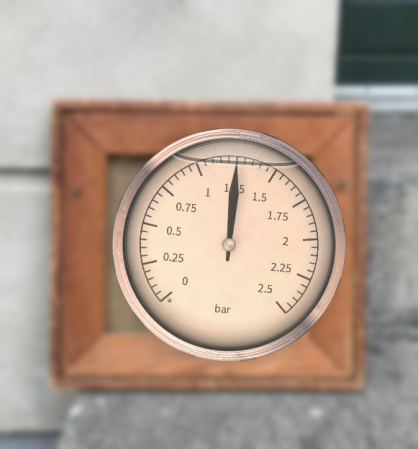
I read 1.25 bar
